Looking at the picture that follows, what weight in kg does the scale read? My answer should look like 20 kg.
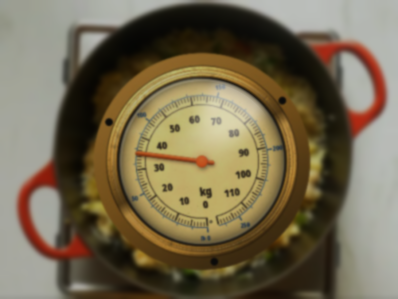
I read 35 kg
